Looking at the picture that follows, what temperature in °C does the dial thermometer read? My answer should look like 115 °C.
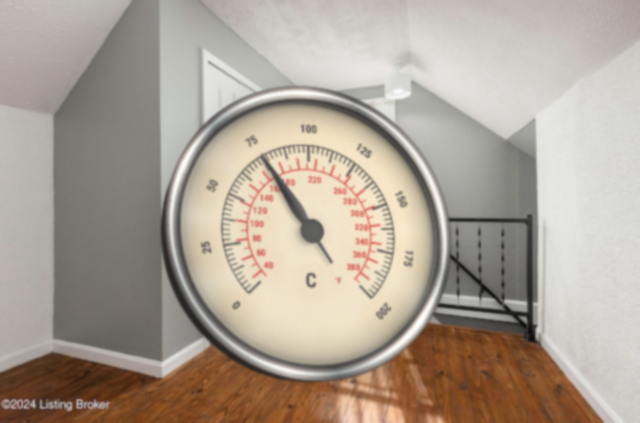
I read 75 °C
